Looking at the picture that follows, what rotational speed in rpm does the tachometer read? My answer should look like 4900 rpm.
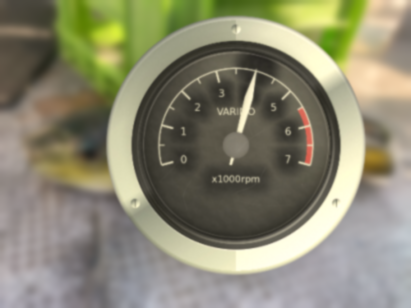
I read 4000 rpm
